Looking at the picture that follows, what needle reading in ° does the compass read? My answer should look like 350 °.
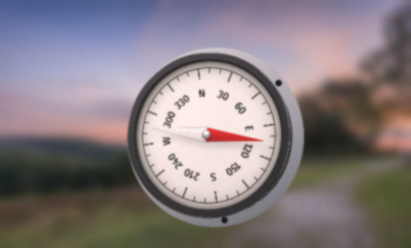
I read 105 °
